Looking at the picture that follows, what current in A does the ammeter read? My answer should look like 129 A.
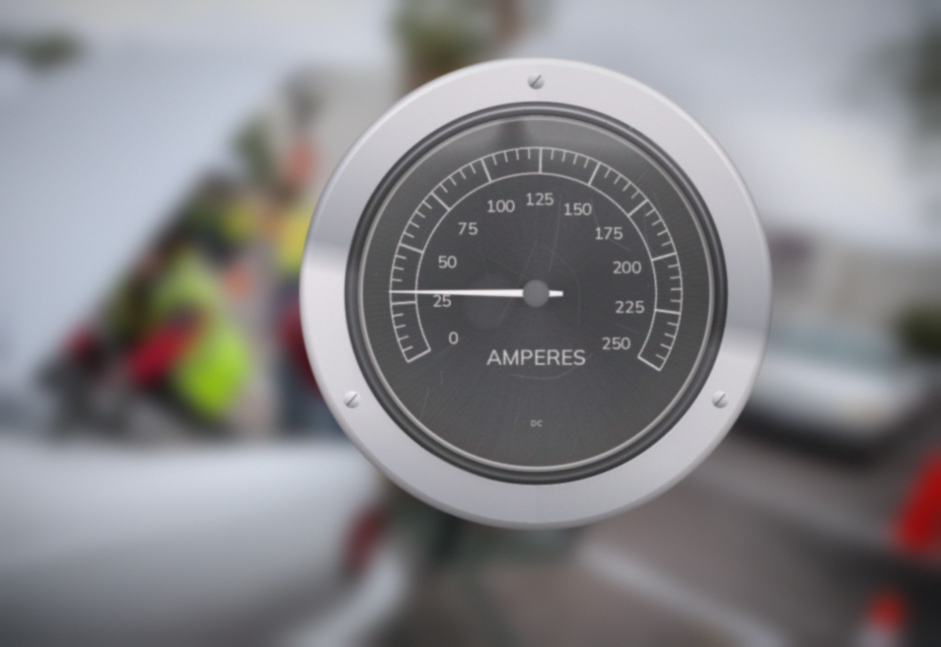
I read 30 A
